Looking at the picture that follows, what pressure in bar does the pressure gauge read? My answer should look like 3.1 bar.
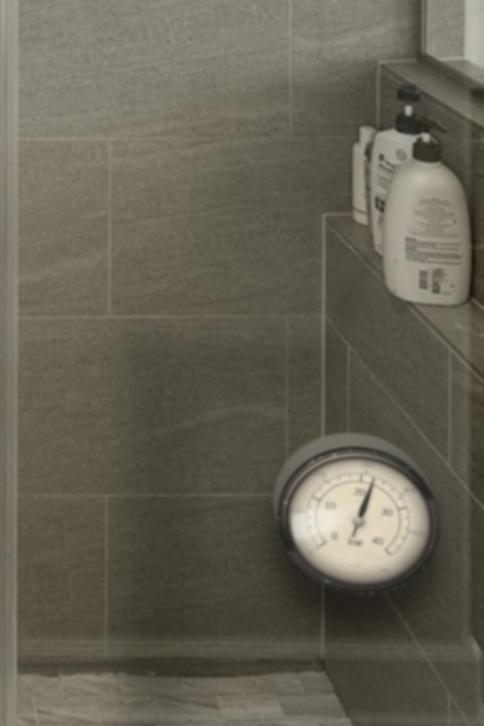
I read 22 bar
